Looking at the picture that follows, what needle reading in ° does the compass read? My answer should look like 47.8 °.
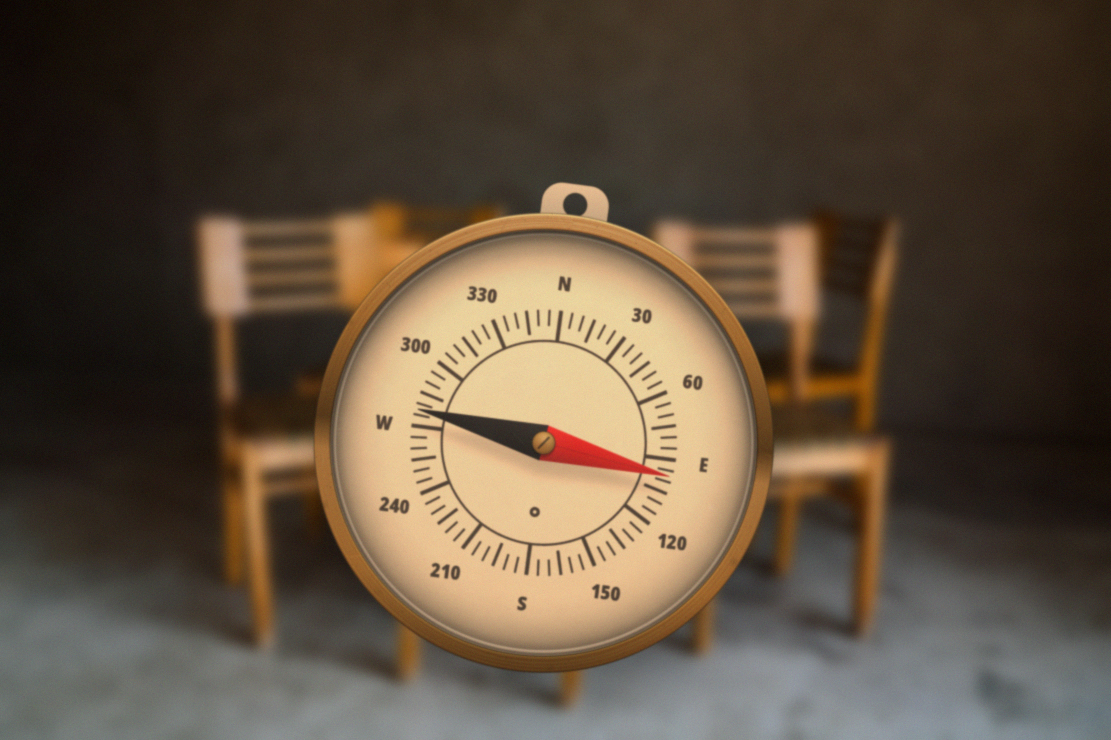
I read 97.5 °
